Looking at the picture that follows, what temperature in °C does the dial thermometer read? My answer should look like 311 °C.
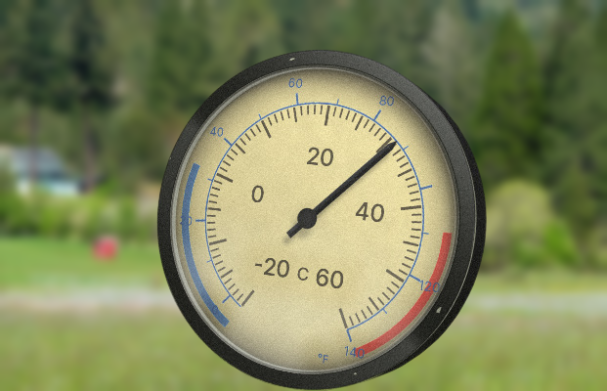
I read 31 °C
